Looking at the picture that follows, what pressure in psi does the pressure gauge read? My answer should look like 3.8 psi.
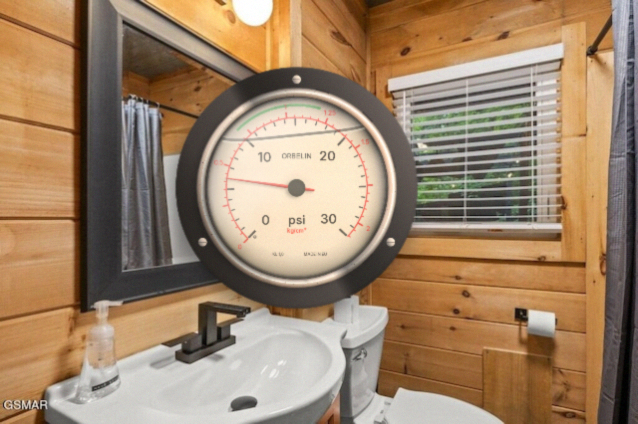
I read 6 psi
